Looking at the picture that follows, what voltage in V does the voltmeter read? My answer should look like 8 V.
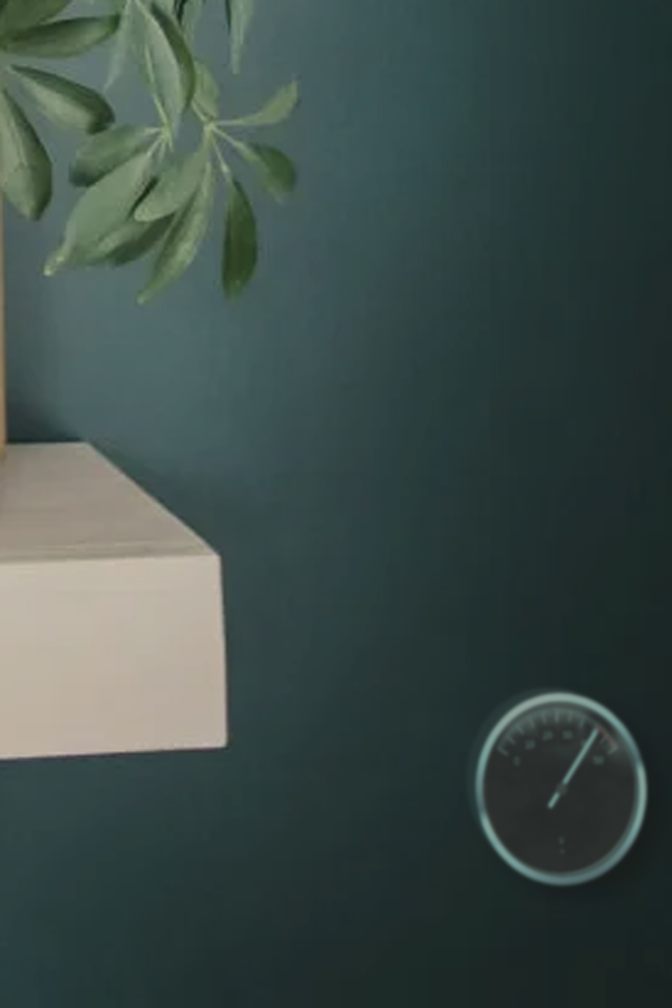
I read 40 V
